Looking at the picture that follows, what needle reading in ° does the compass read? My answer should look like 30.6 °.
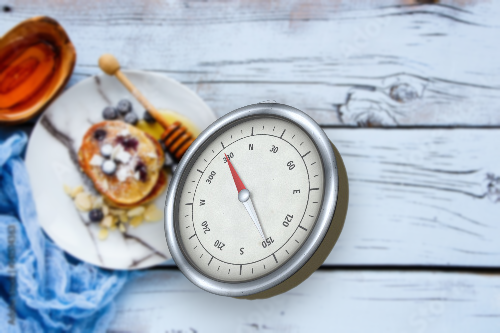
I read 330 °
